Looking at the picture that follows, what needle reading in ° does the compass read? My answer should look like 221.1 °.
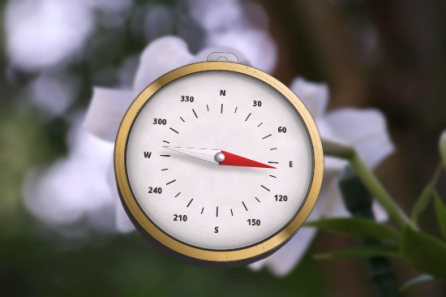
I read 97.5 °
